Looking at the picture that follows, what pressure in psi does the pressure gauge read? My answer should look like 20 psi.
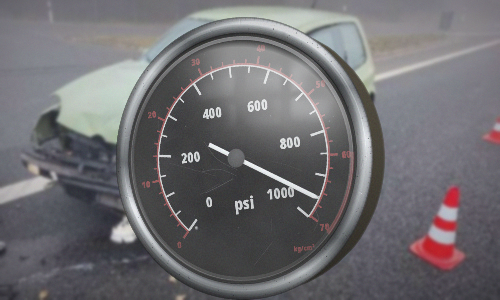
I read 950 psi
